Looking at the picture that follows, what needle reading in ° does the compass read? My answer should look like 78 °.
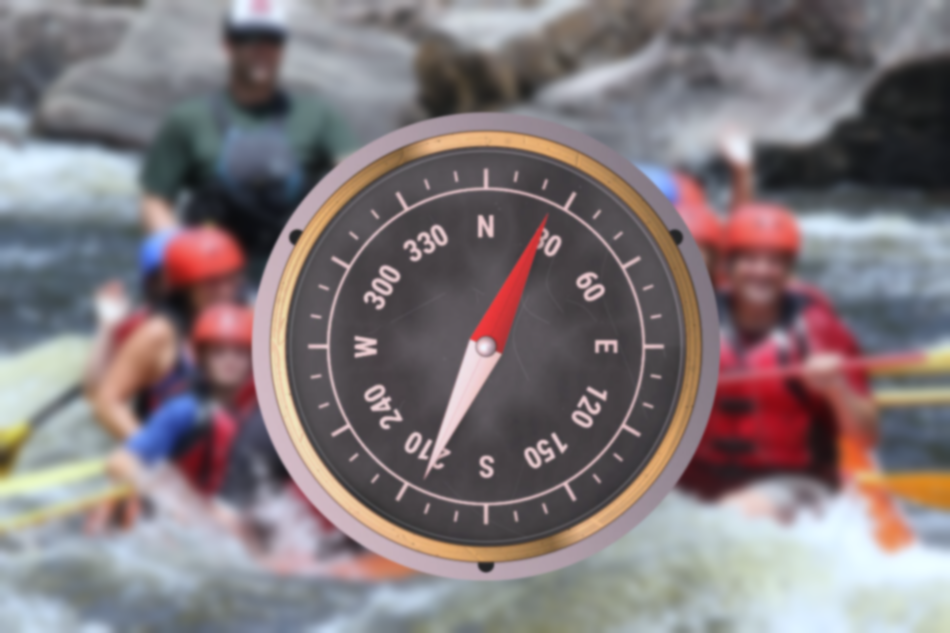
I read 25 °
